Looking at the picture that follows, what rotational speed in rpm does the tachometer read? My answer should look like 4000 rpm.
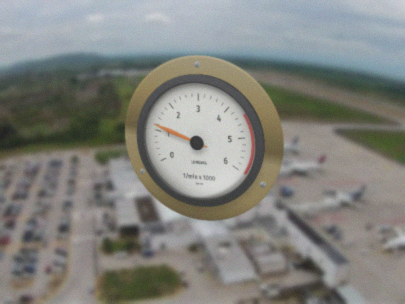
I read 1200 rpm
